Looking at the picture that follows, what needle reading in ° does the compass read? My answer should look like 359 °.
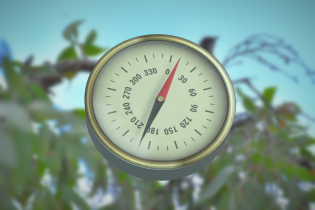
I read 10 °
